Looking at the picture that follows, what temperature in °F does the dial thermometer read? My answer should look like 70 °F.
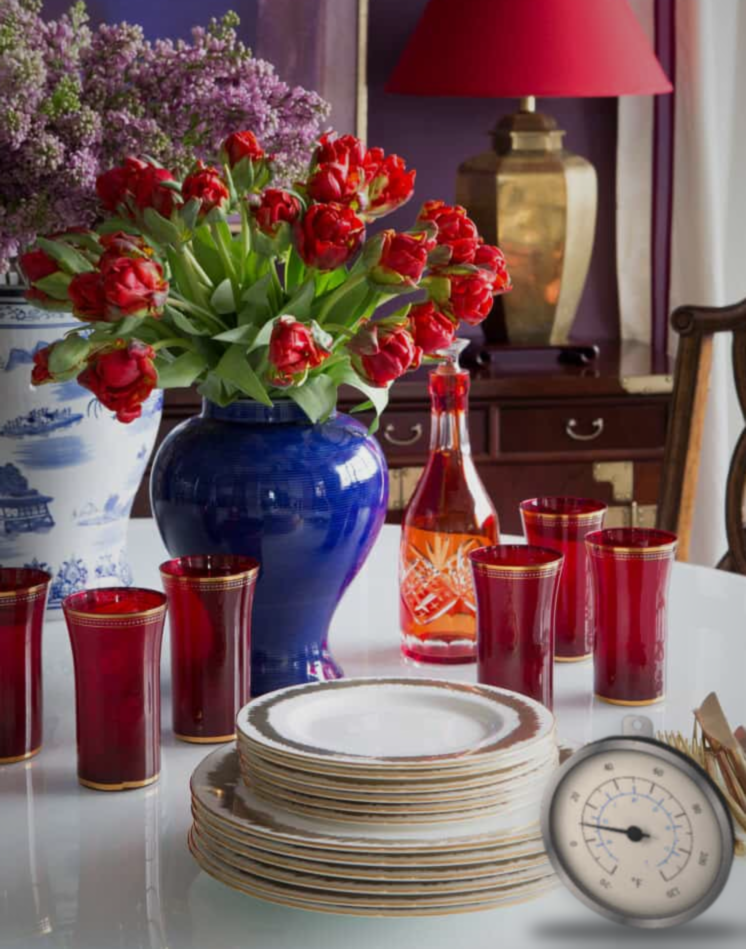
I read 10 °F
